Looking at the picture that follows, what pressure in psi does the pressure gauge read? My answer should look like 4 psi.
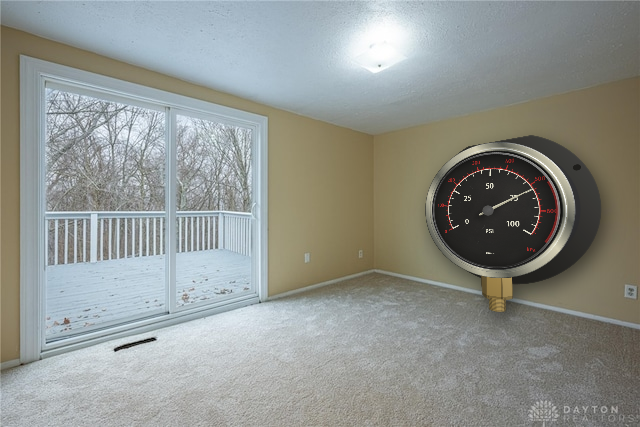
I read 75 psi
